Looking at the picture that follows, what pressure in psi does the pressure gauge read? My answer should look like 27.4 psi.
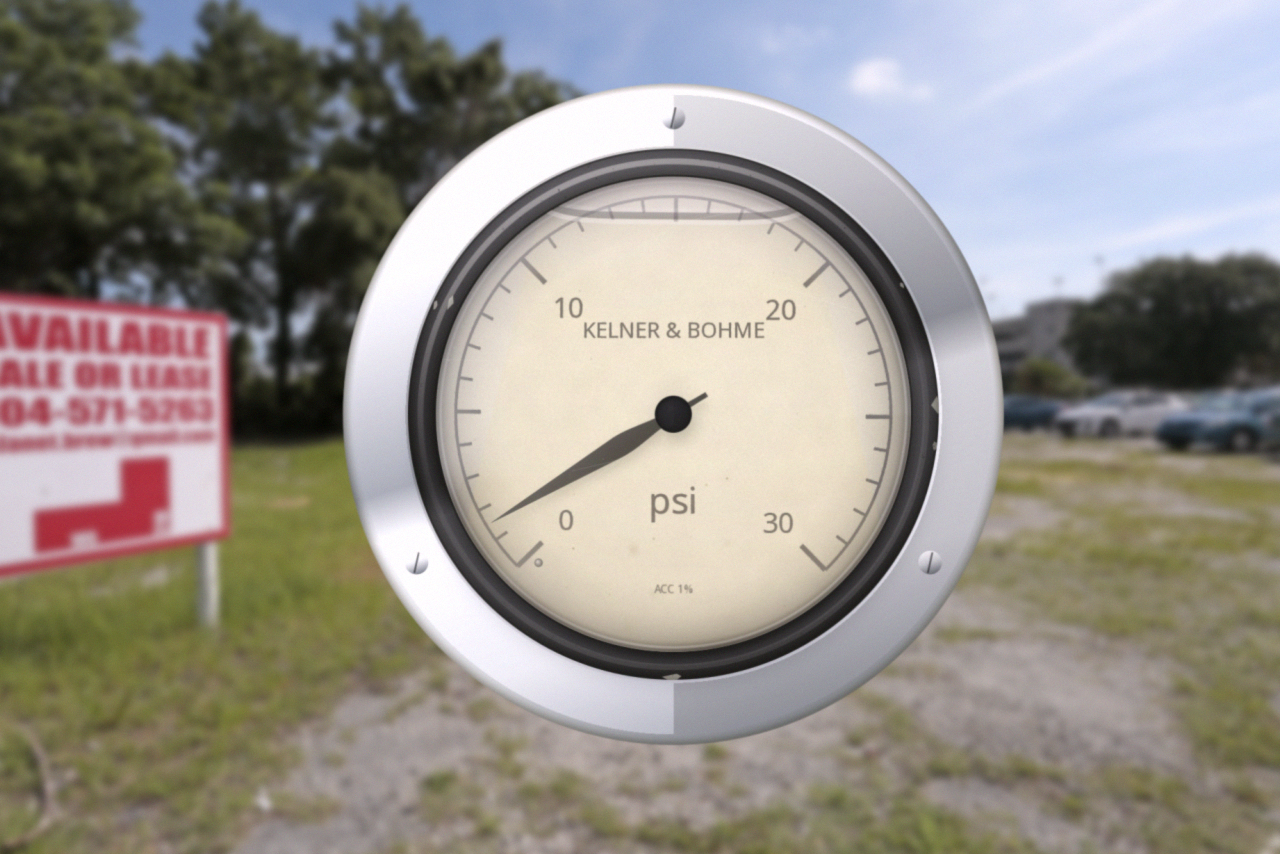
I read 1.5 psi
